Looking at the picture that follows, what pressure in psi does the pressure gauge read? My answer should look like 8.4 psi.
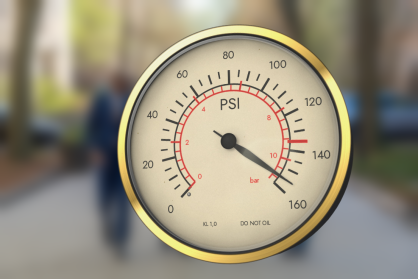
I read 155 psi
